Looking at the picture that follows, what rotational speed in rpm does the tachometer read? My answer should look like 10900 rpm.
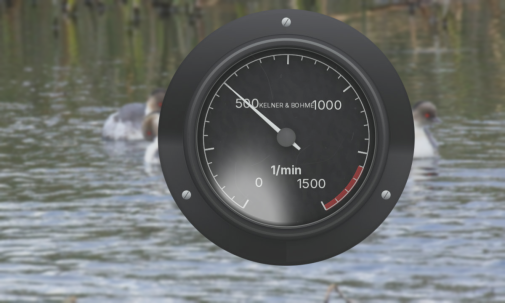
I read 500 rpm
